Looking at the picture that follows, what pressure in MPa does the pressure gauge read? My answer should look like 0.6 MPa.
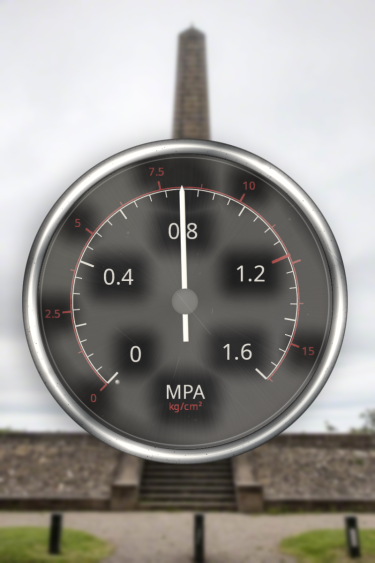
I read 0.8 MPa
